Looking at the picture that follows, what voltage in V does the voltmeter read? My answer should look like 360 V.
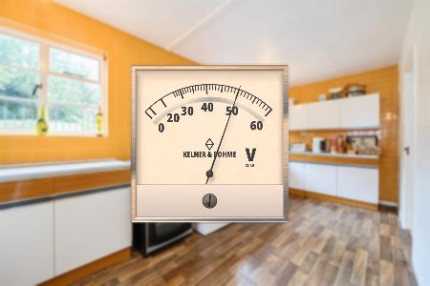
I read 50 V
